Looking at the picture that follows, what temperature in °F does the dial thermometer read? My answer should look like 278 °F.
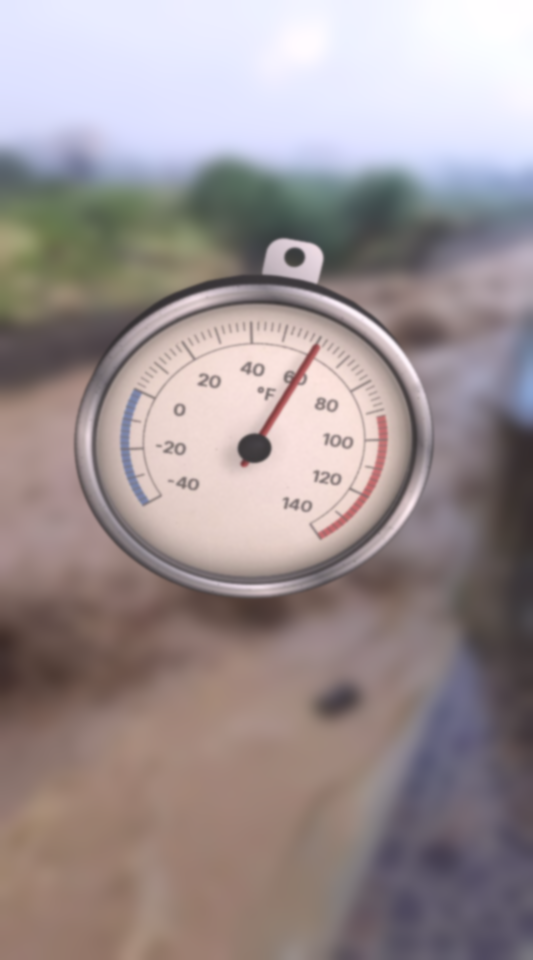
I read 60 °F
